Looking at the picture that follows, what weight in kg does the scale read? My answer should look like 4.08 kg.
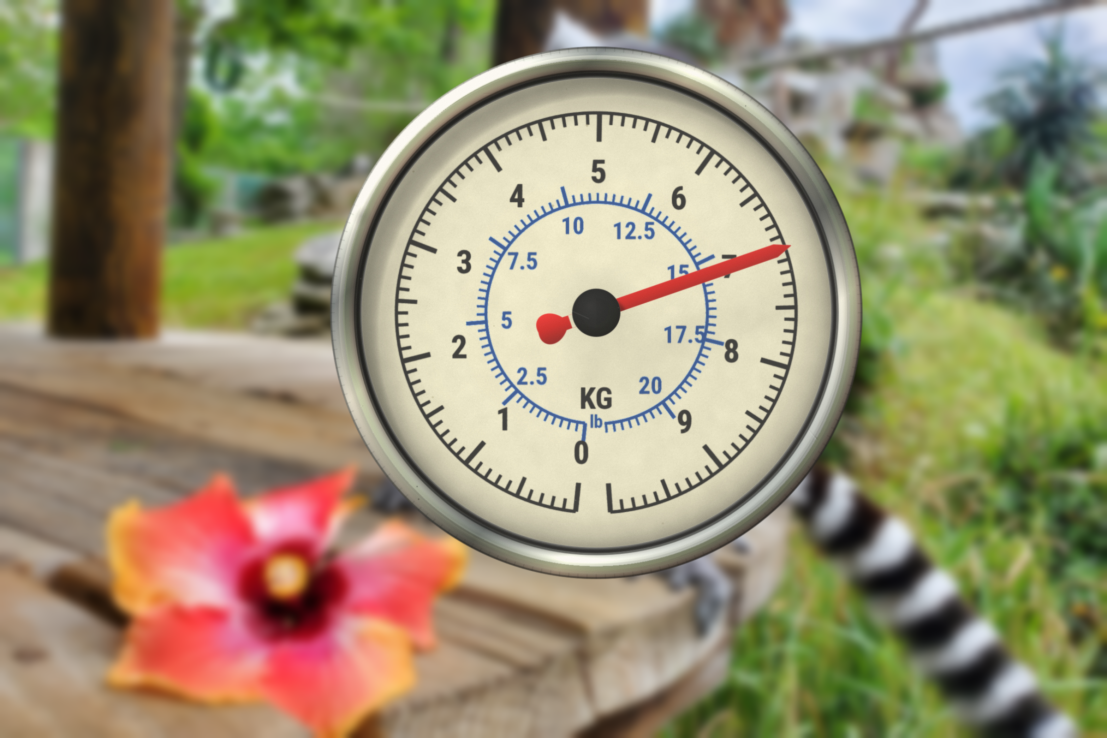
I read 7 kg
